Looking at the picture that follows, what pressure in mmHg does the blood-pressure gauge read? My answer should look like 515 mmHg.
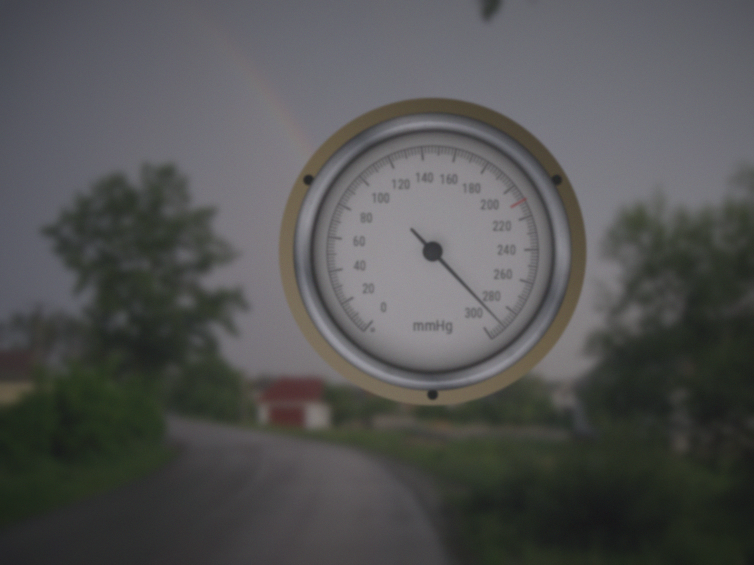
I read 290 mmHg
